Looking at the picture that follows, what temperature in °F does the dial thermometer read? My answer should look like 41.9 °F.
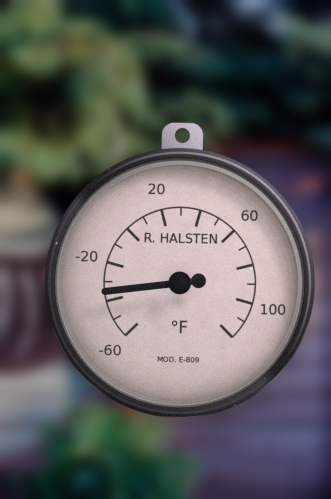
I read -35 °F
